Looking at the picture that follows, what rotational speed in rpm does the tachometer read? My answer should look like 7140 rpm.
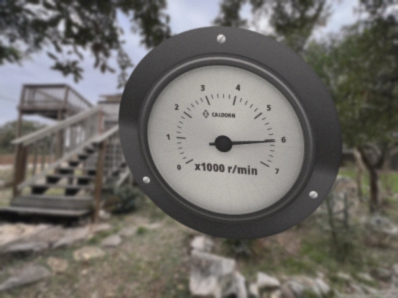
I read 6000 rpm
